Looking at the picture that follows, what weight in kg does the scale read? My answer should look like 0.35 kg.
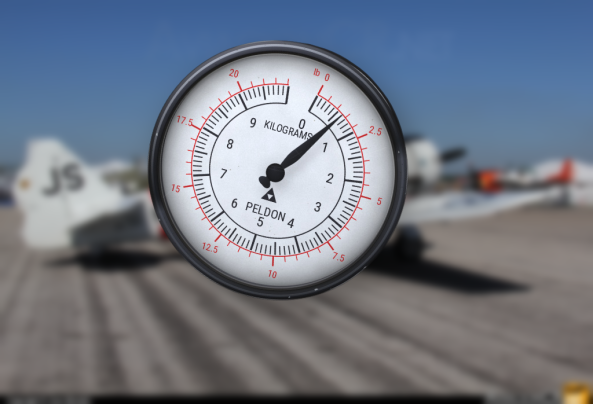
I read 0.6 kg
